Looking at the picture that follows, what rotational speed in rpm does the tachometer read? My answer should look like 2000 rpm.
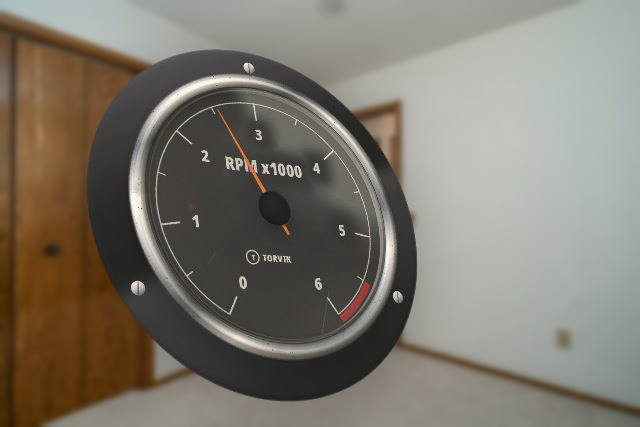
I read 2500 rpm
